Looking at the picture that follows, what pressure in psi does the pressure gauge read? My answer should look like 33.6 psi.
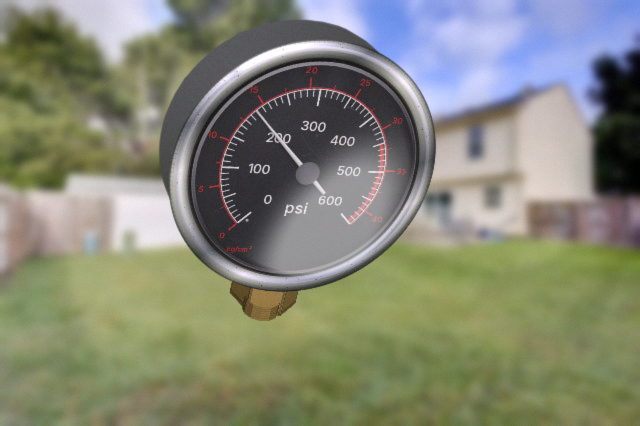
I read 200 psi
